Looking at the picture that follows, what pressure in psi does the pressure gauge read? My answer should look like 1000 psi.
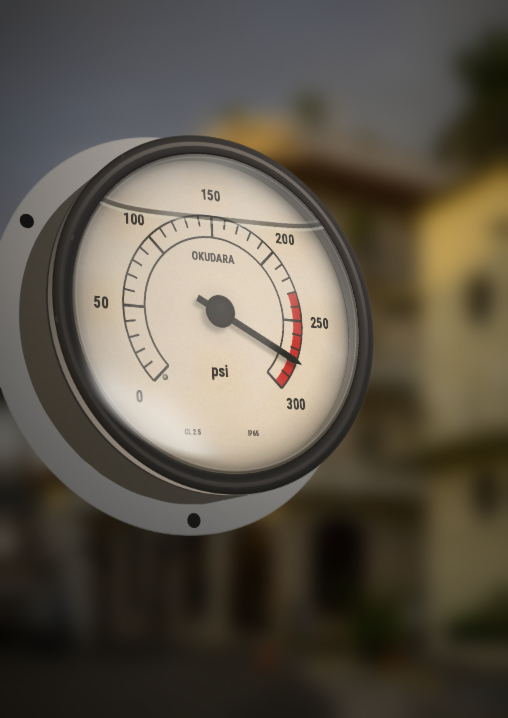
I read 280 psi
